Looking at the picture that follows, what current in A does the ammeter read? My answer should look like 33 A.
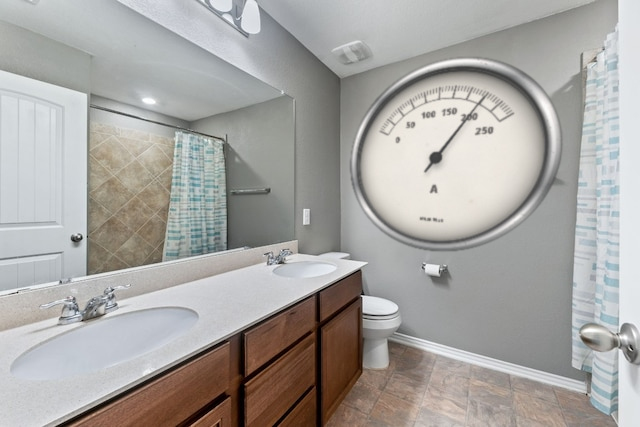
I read 200 A
